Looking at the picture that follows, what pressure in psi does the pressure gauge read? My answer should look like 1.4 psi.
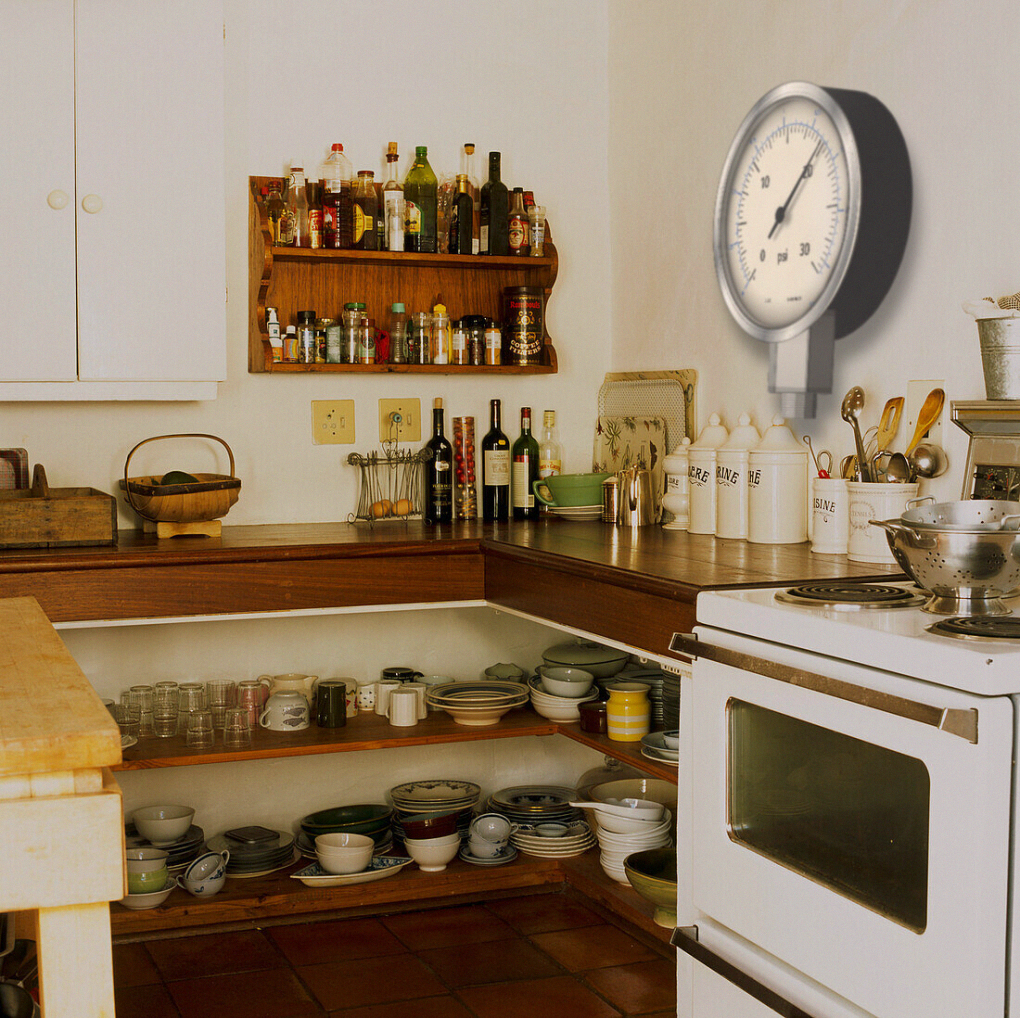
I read 20 psi
